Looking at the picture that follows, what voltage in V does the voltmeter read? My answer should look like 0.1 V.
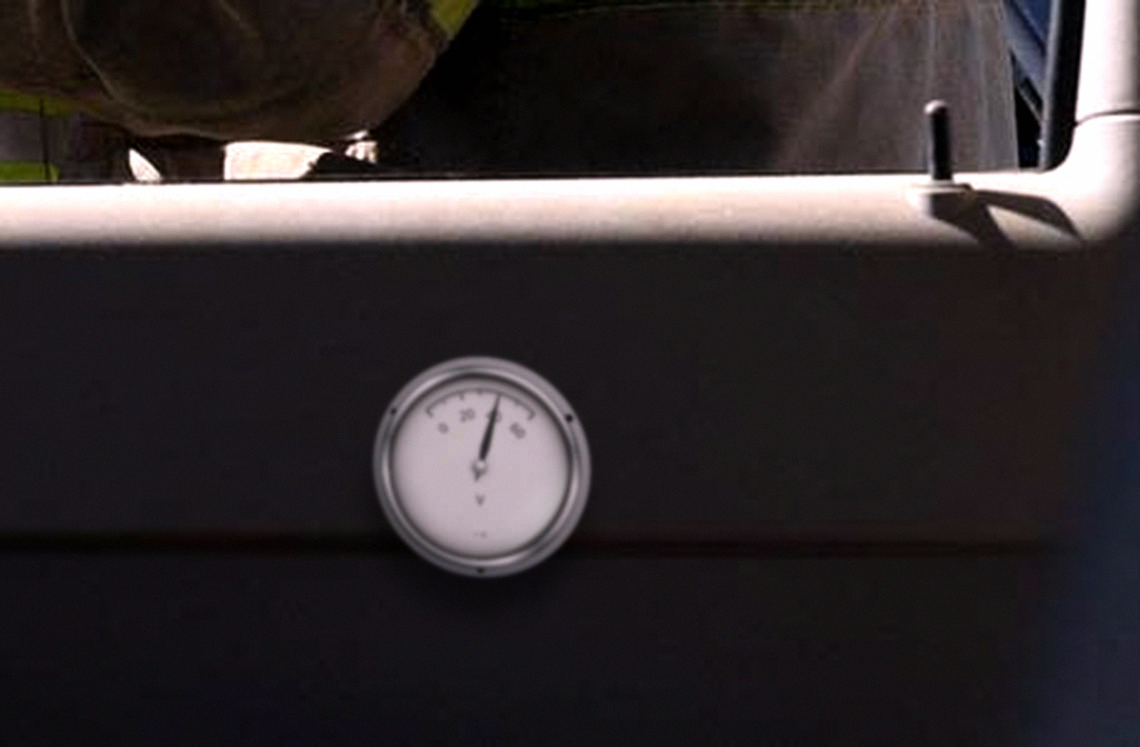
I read 40 V
